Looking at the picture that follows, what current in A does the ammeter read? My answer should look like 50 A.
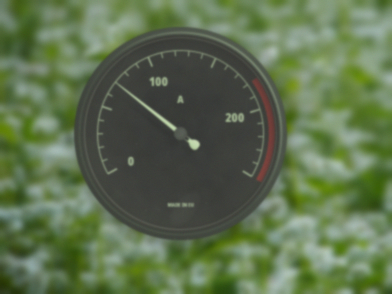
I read 70 A
